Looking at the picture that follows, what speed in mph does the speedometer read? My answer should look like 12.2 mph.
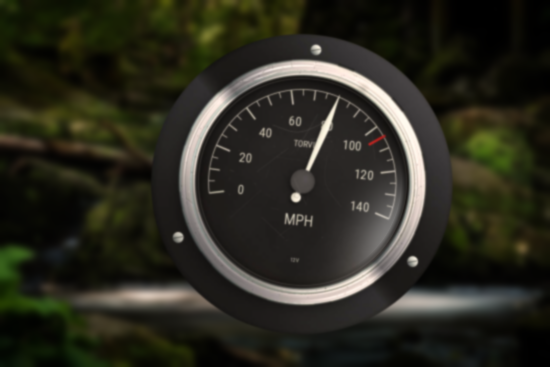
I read 80 mph
